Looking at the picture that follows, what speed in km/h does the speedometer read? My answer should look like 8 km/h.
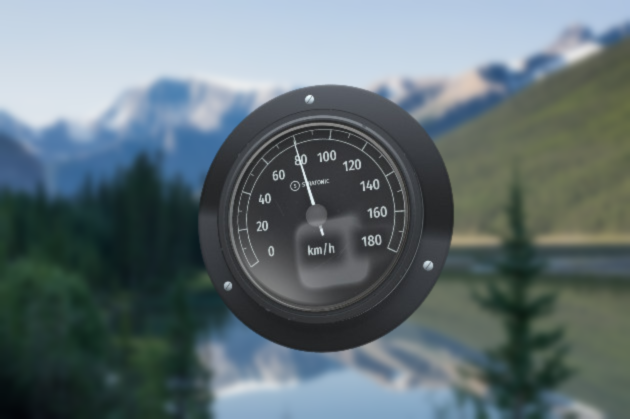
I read 80 km/h
